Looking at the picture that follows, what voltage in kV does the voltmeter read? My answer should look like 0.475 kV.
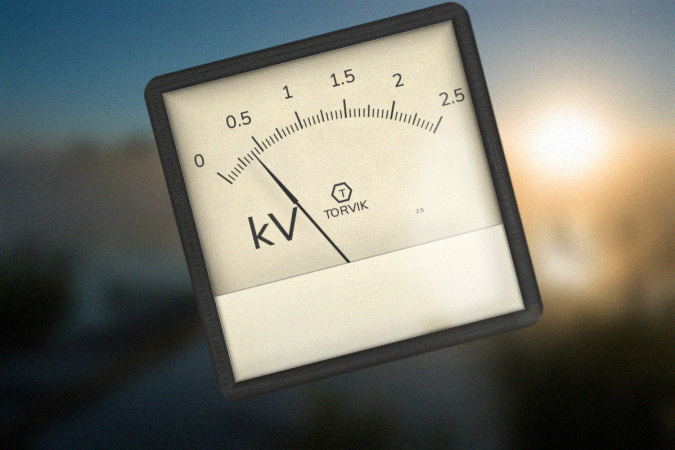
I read 0.4 kV
